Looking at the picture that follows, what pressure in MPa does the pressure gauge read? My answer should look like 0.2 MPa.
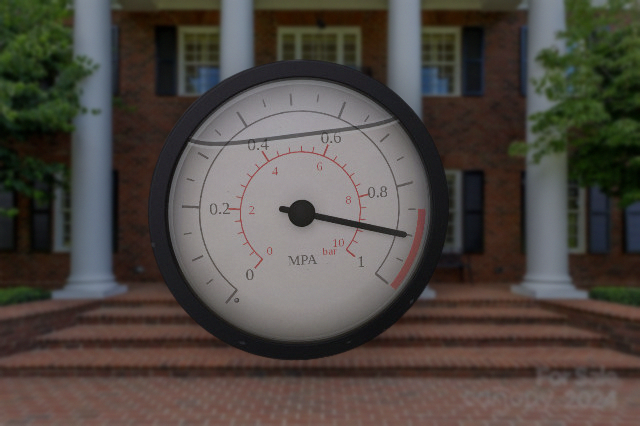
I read 0.9 MPa
